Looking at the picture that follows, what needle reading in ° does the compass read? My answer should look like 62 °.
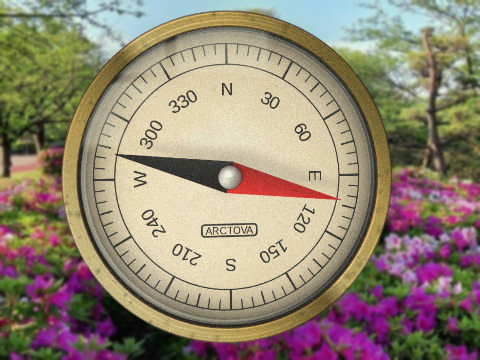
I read 102.5 °
